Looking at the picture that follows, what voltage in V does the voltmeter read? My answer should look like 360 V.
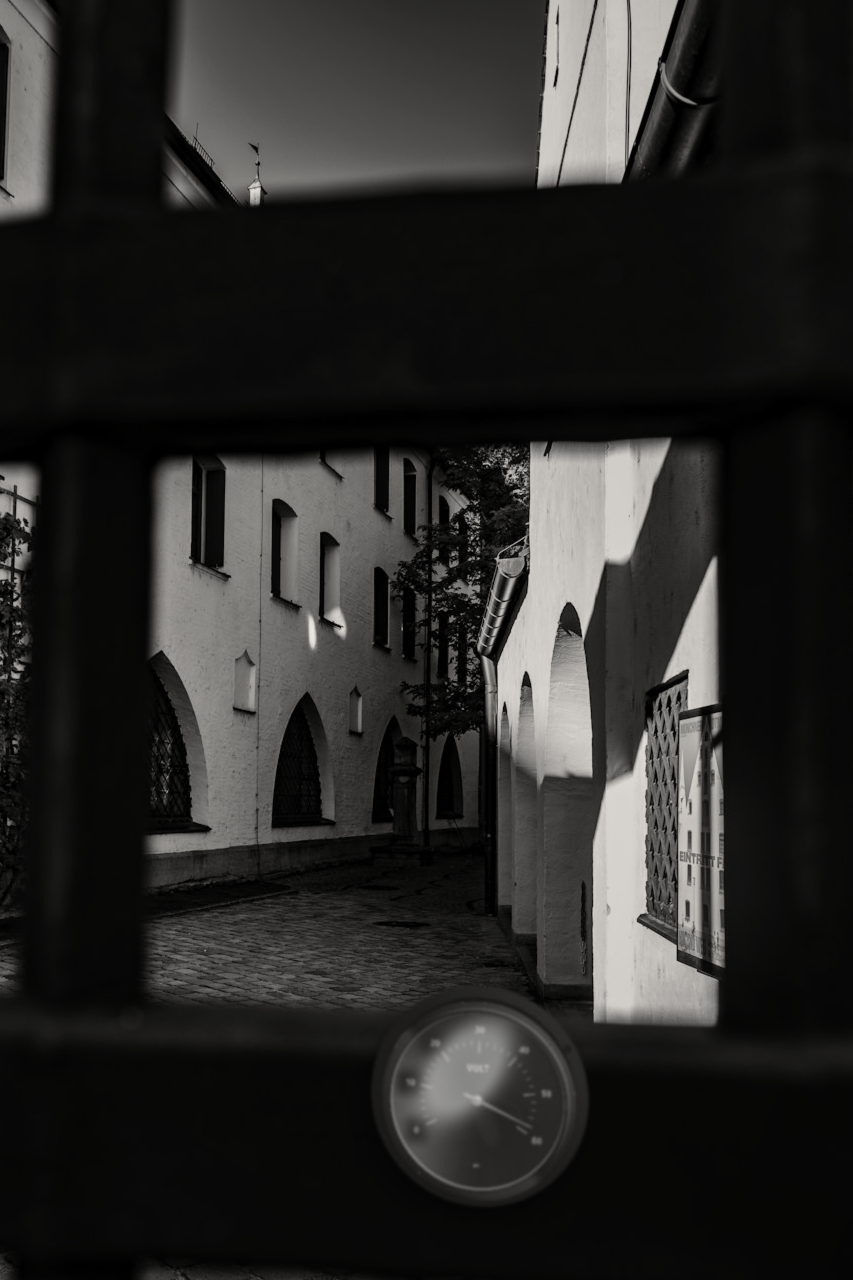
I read 58 V
